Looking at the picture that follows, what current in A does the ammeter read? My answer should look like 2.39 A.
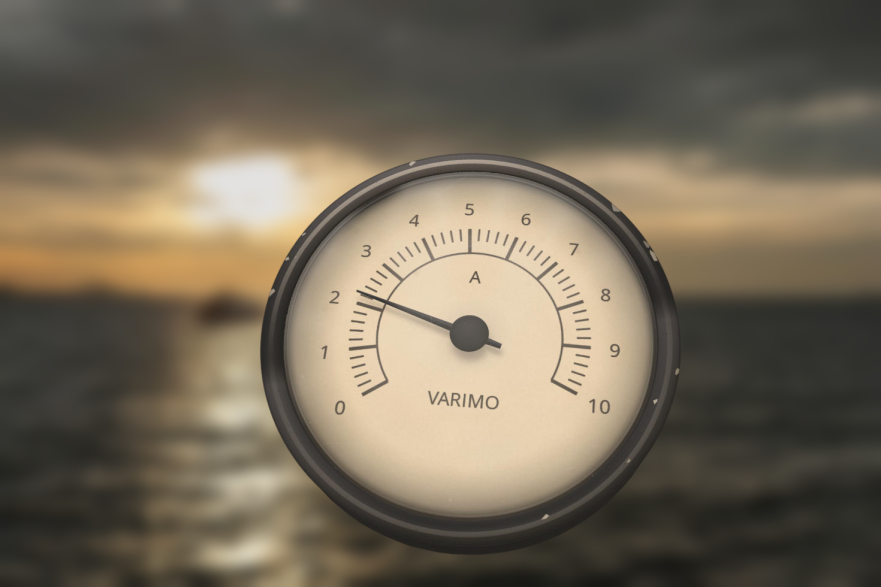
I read 2.2 A
